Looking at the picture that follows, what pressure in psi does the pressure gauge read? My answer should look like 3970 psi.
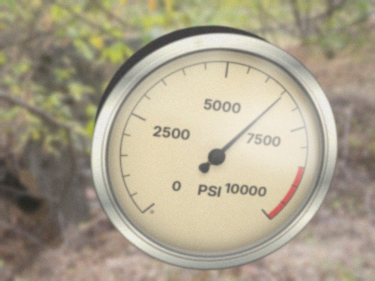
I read 6500 psi
